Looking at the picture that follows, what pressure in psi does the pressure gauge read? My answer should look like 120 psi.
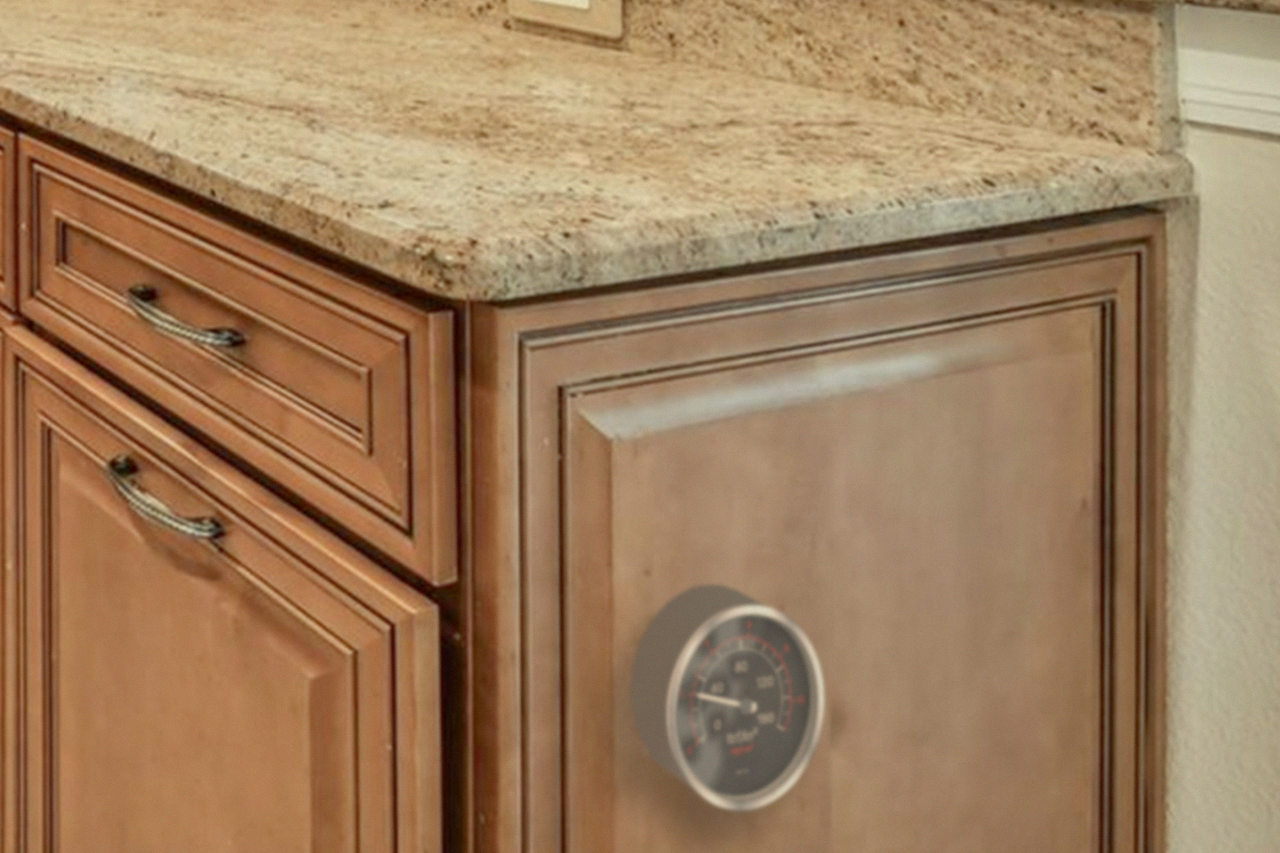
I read 30 psi
